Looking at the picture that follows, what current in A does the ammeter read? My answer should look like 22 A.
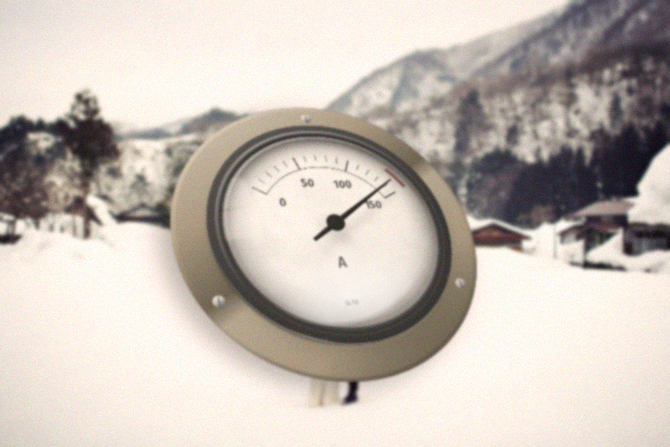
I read 140 A
